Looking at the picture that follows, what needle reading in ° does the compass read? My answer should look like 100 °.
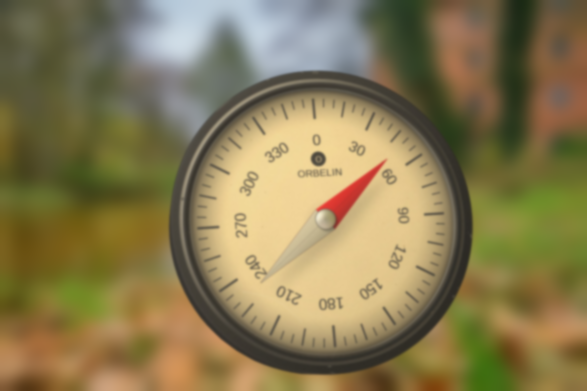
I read 50 °
